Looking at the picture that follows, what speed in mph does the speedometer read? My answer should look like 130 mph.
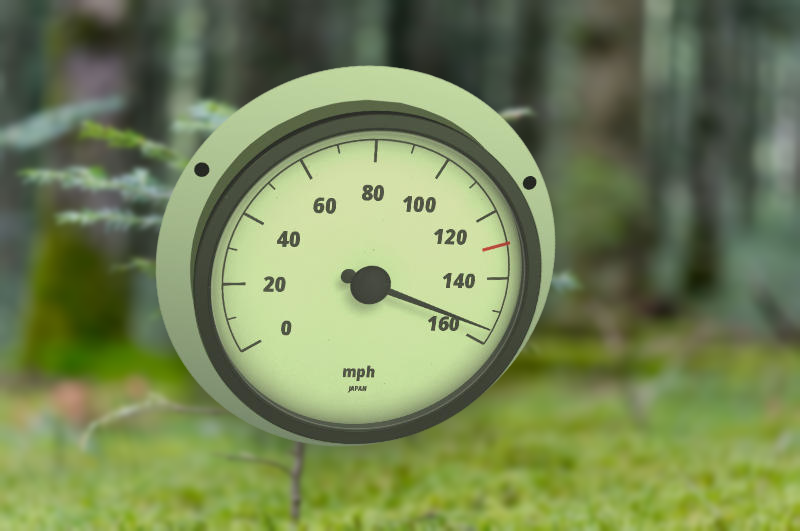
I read 155 mph
